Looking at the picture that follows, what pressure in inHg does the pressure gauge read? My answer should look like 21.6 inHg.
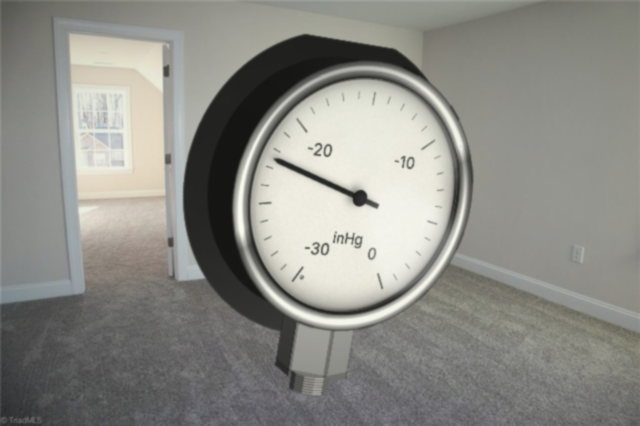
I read -22.5 inHg
